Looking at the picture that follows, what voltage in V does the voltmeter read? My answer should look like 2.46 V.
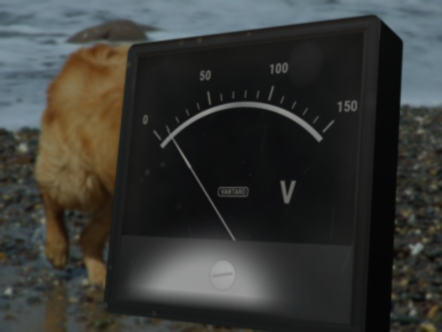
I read 10 V
